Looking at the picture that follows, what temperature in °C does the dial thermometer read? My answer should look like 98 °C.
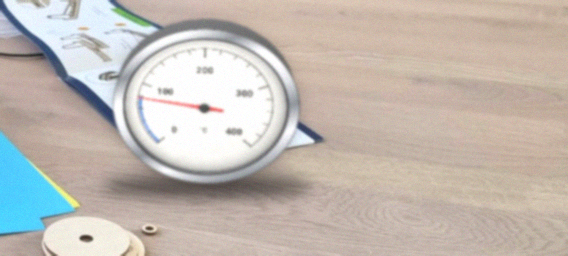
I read 80 °C
